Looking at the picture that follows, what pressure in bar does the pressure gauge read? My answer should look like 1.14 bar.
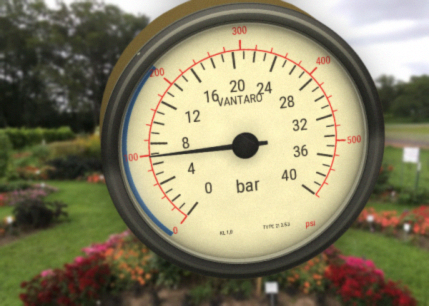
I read 7 bar
